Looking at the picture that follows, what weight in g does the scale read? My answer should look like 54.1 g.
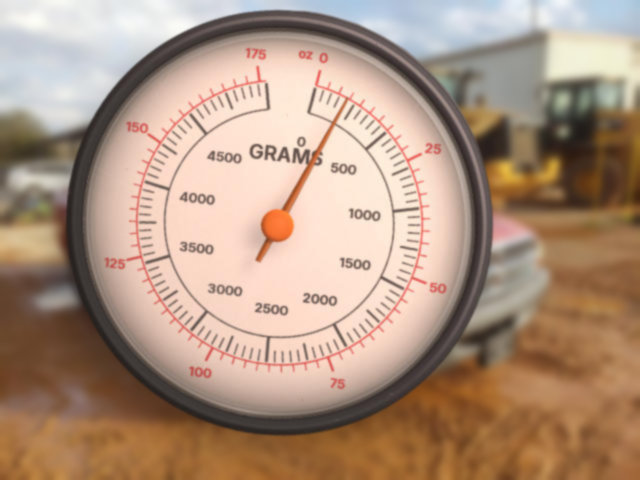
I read 200 g
